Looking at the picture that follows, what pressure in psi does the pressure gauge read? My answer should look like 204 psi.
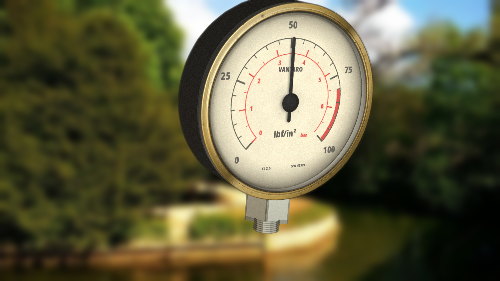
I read 50 psi
